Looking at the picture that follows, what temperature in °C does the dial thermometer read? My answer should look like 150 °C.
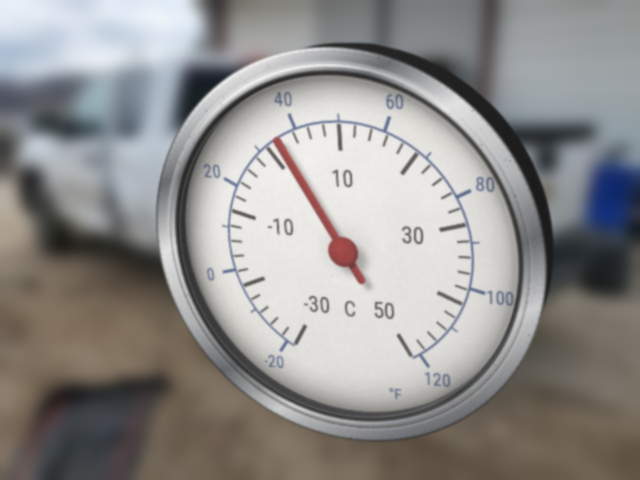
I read 2 °C
